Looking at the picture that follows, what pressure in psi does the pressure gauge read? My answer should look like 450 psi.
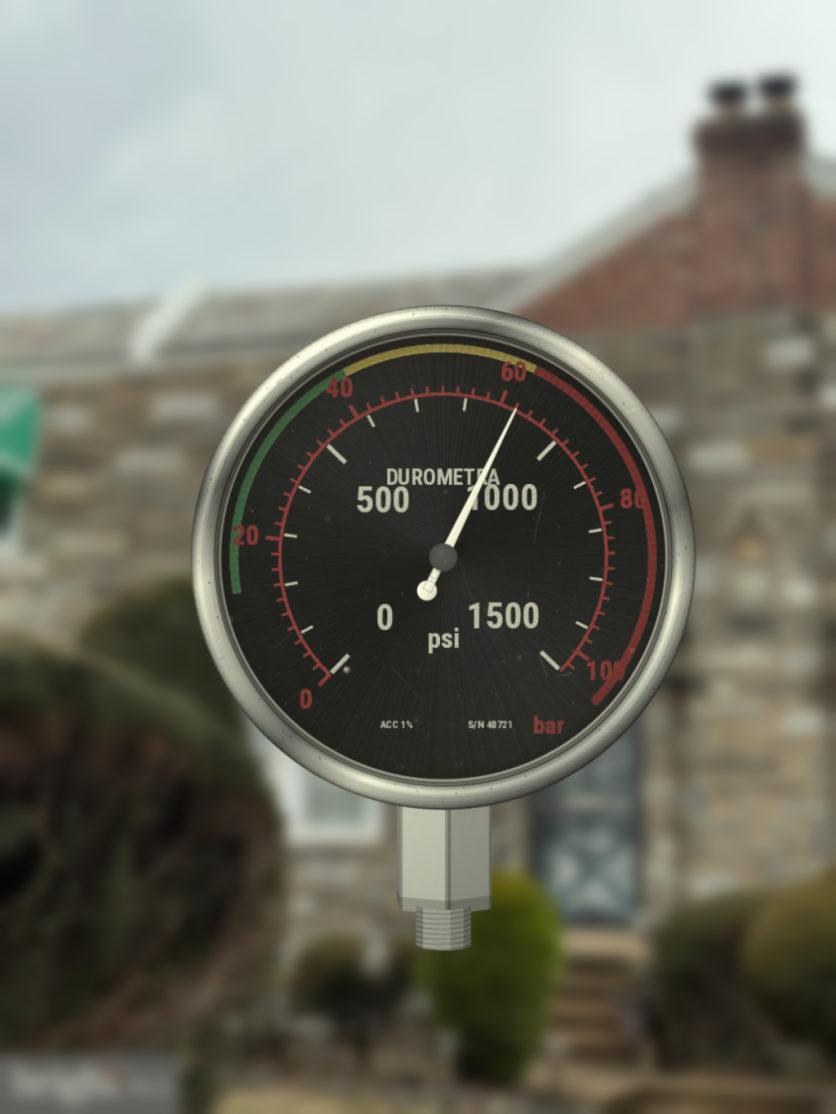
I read 900 psi
